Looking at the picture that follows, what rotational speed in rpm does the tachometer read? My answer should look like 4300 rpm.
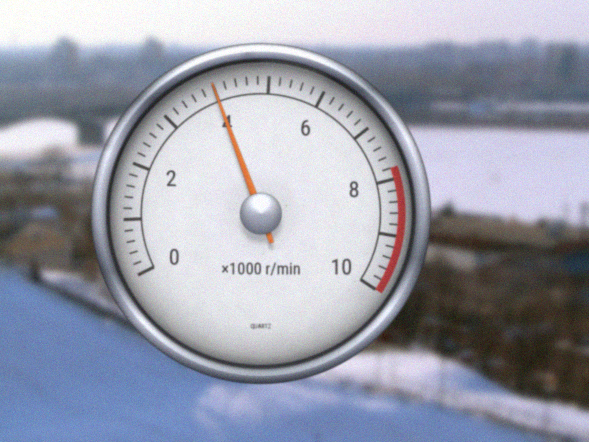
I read 4000 rpm
